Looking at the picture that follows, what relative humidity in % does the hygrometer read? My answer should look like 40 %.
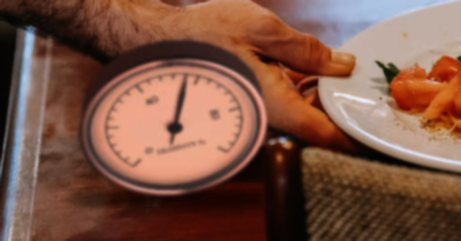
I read 56 %
